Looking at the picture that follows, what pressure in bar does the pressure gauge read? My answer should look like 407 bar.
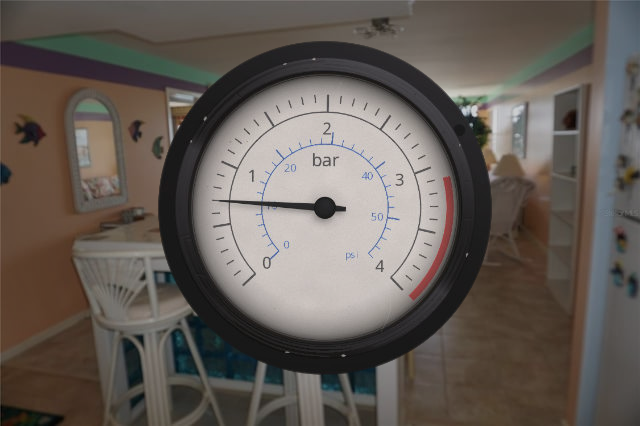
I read 0.7 bar
